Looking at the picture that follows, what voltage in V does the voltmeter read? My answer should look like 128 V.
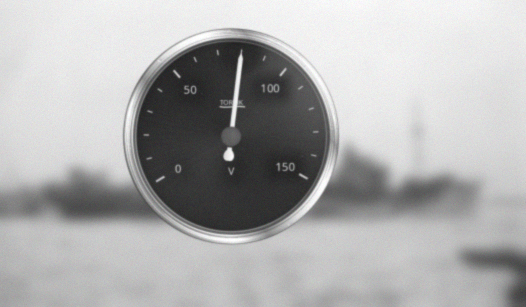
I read 80 V
